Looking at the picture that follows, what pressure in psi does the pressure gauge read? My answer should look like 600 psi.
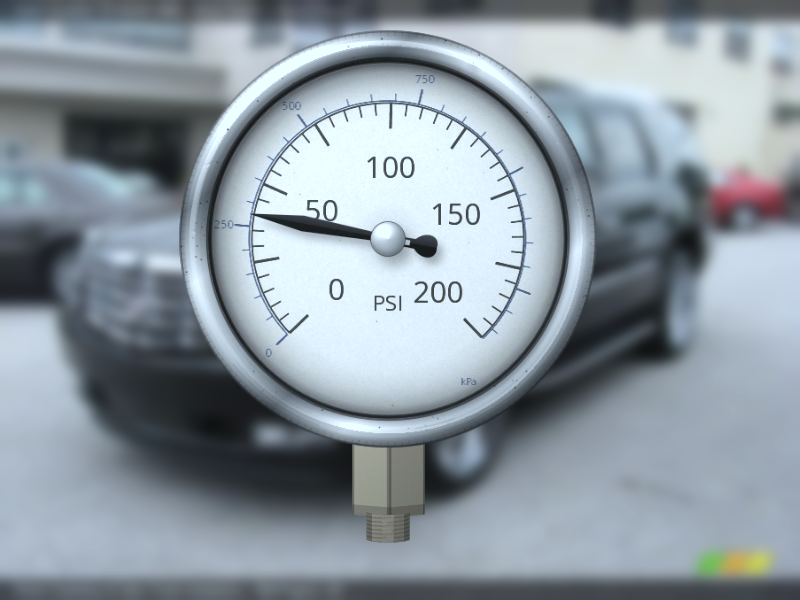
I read 40 psi
